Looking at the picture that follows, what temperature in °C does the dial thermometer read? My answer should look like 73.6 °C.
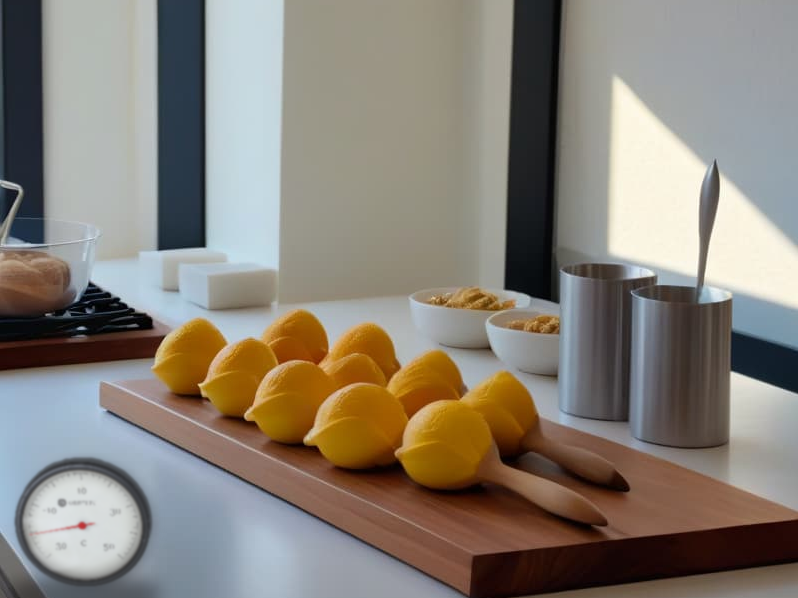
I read -20 °C
